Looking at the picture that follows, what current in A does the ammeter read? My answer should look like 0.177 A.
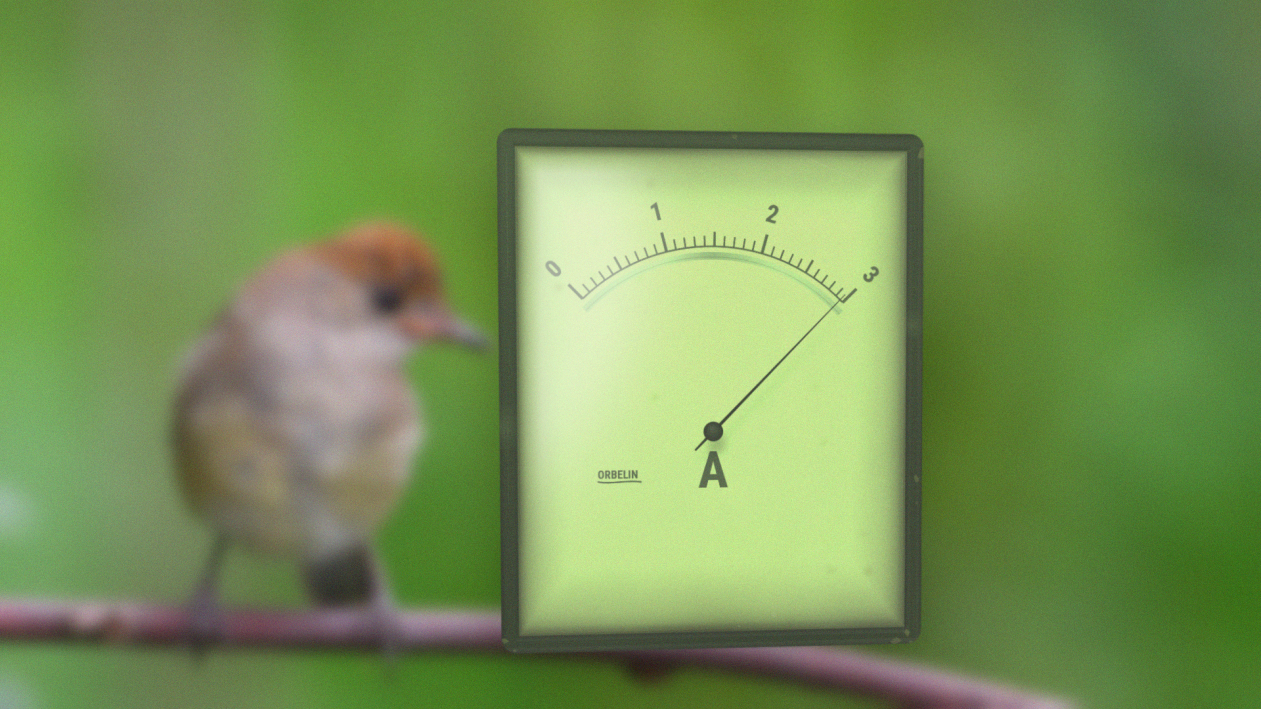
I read 2.95 A
